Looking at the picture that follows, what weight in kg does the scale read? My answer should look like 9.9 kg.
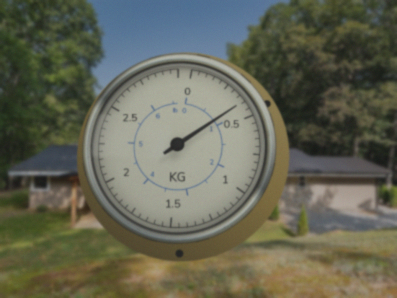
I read 0.4 kg
